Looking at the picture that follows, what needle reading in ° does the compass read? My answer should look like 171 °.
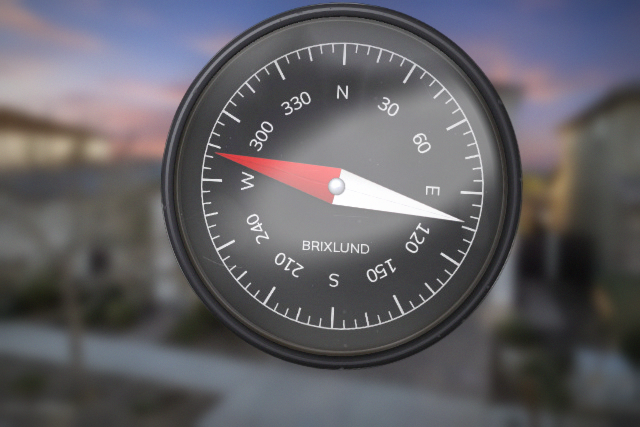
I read 282.5 °
